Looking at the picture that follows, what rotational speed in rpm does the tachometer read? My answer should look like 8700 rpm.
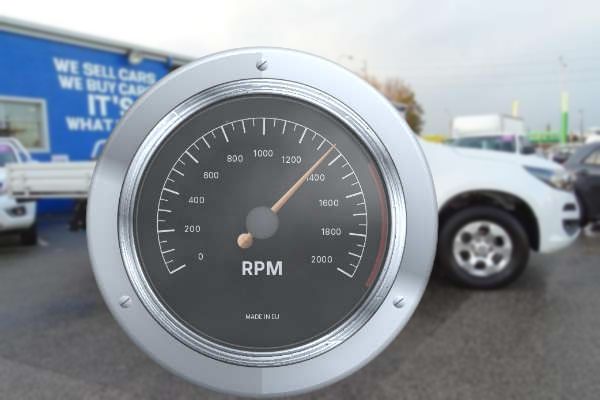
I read 1350 rpm
